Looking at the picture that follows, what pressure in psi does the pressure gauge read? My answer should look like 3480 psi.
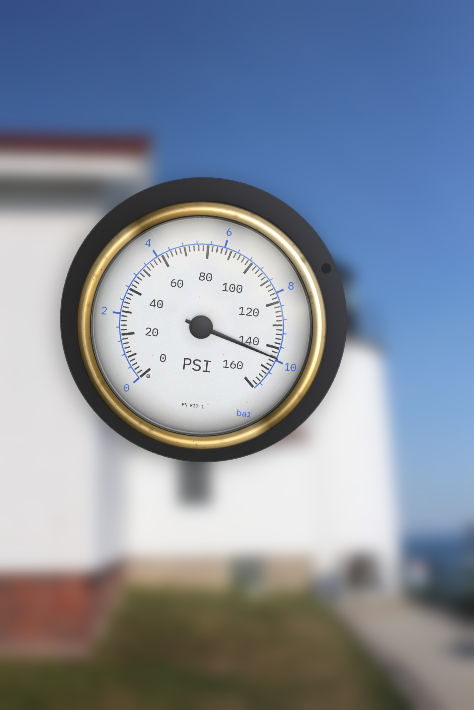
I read 144 psi
